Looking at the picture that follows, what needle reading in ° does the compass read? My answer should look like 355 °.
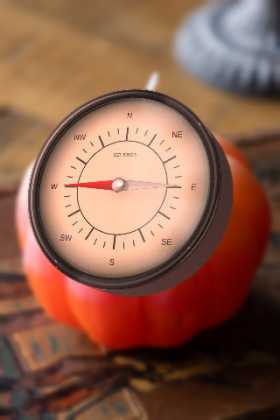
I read 270 °
